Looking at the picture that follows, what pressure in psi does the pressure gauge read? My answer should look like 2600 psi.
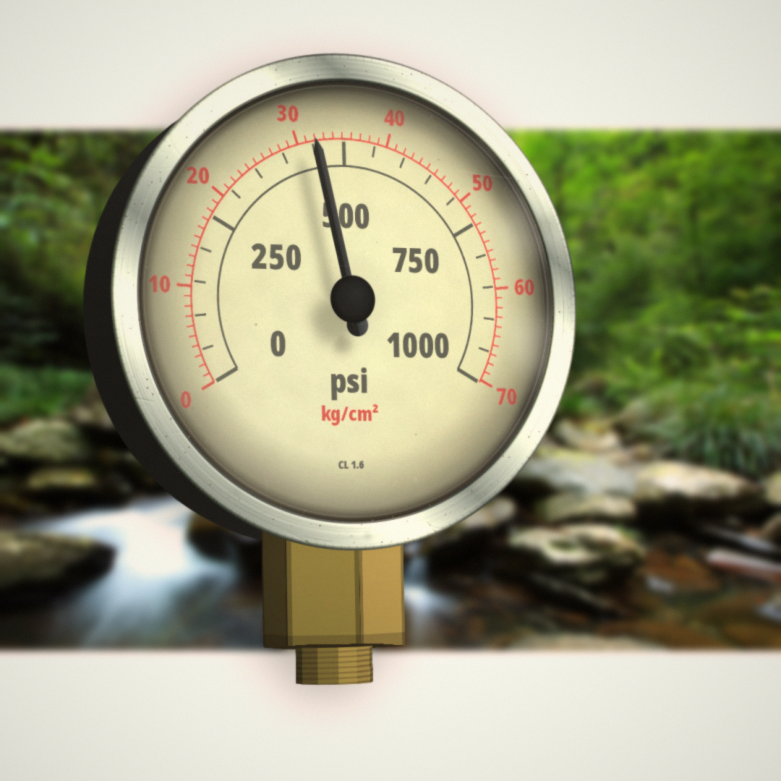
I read 450 psi
